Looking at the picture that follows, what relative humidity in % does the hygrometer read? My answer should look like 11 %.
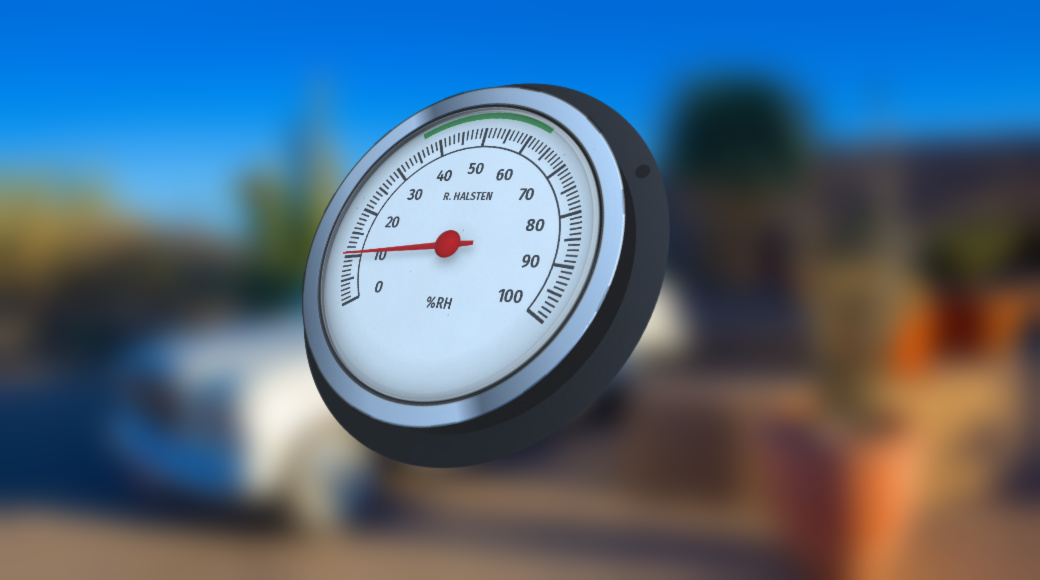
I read 10 %
